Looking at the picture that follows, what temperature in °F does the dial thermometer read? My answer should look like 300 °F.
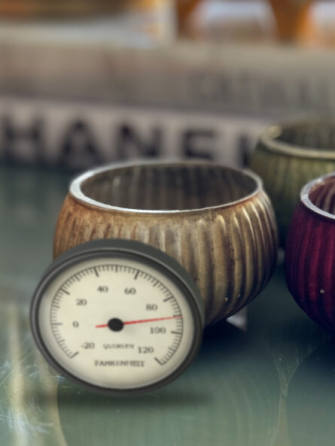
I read 90 °F
